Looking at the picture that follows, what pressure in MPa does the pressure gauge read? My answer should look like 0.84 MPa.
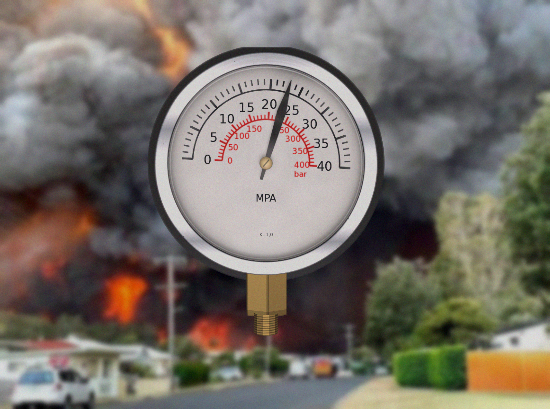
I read 23 MPa
